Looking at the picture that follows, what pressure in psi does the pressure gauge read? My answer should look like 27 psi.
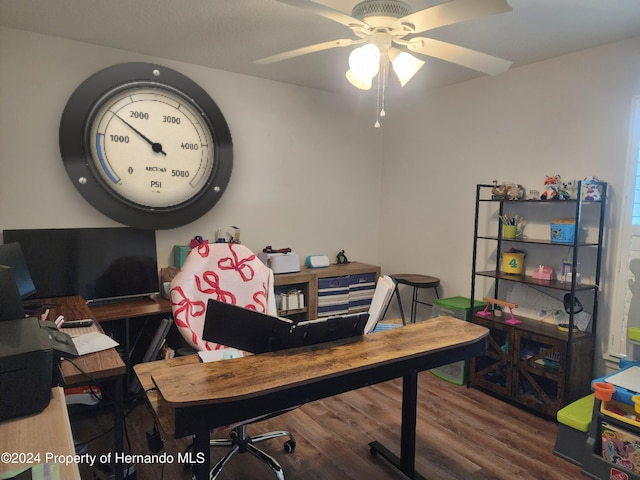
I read 1500 psi
